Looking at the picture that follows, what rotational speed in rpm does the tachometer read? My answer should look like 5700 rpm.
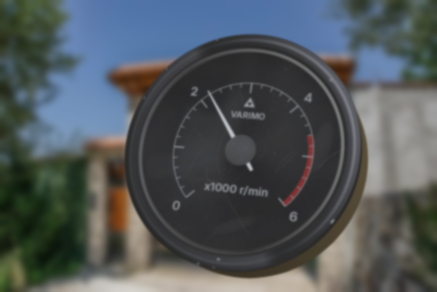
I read 2200 rpm
